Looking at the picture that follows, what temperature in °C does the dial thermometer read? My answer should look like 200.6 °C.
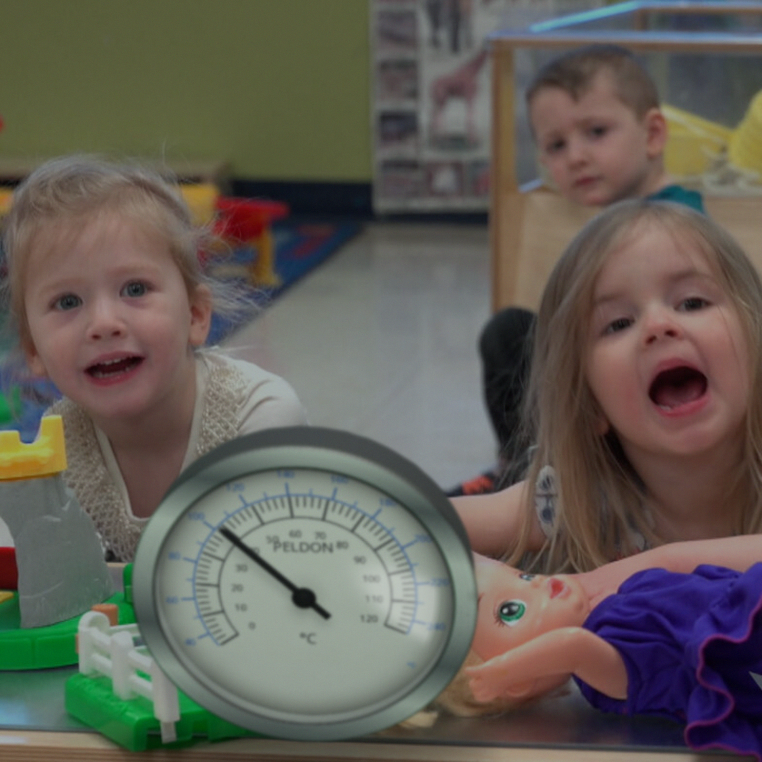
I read 40 °C
